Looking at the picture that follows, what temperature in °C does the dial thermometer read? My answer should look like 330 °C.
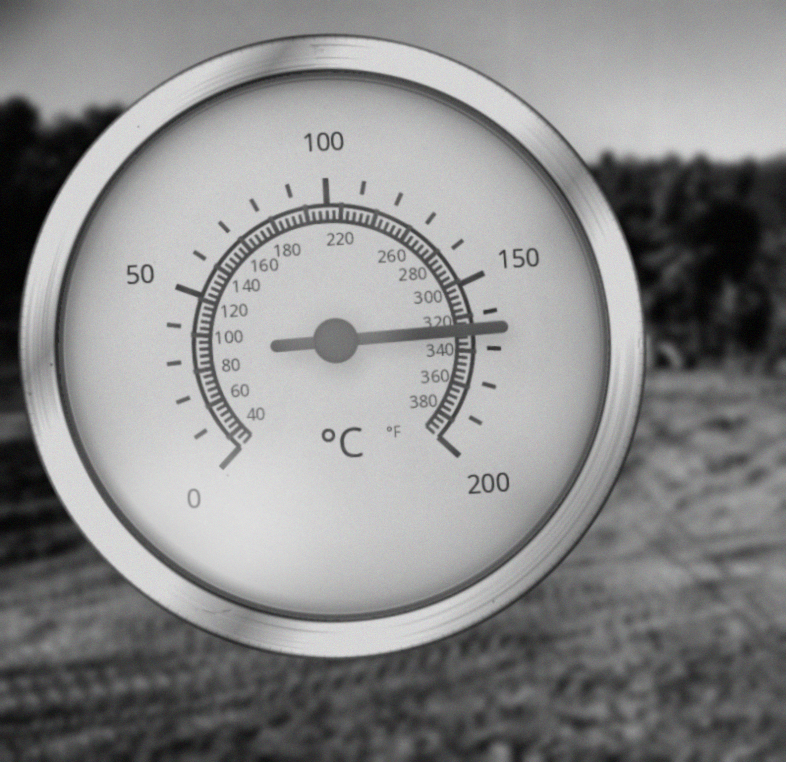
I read 165 °C
